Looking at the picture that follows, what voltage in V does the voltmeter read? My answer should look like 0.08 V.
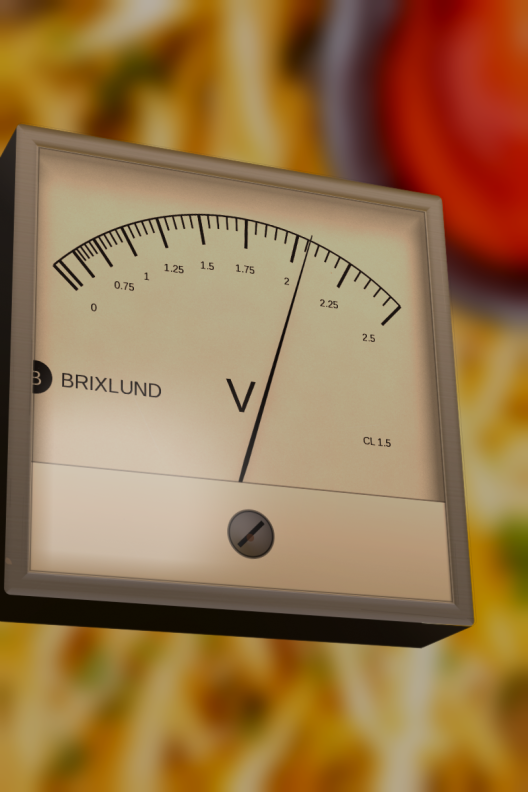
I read 2.05 V
